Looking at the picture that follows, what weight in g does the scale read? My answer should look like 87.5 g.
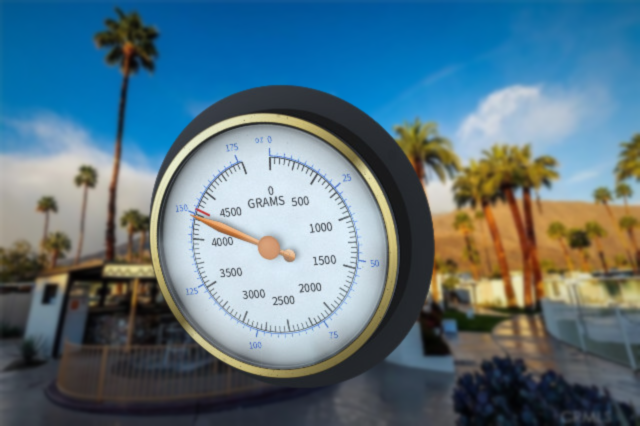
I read 4250 g
